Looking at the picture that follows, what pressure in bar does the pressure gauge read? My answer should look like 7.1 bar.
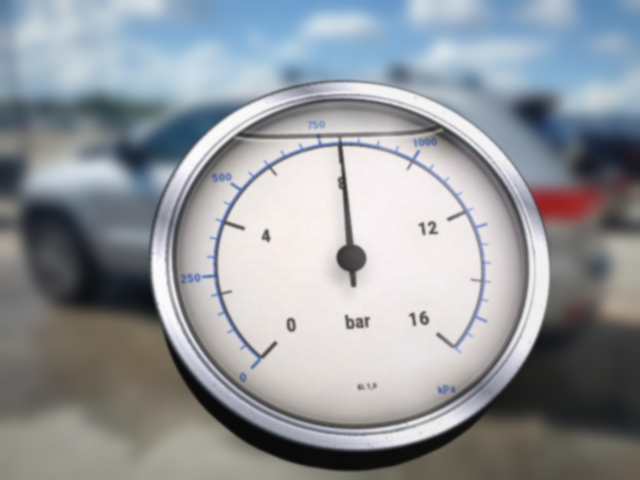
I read 8 bar
